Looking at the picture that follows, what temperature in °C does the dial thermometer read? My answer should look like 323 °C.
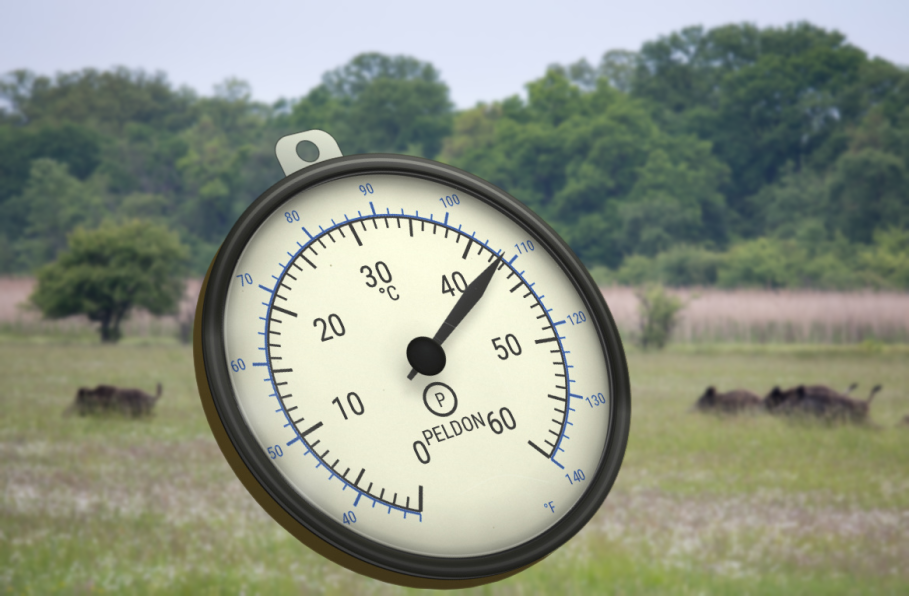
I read 42.5 °C
